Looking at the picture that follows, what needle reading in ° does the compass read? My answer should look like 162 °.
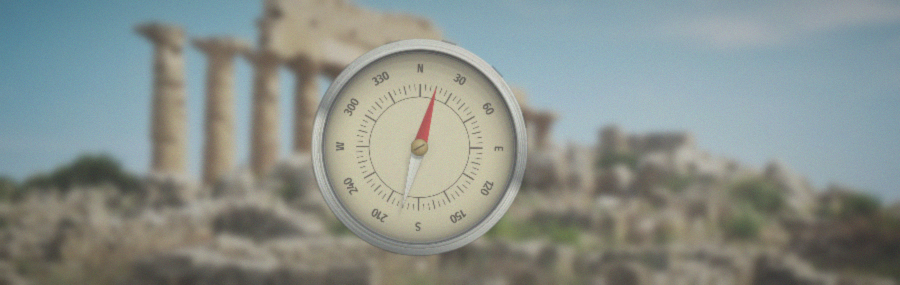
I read 15 °
